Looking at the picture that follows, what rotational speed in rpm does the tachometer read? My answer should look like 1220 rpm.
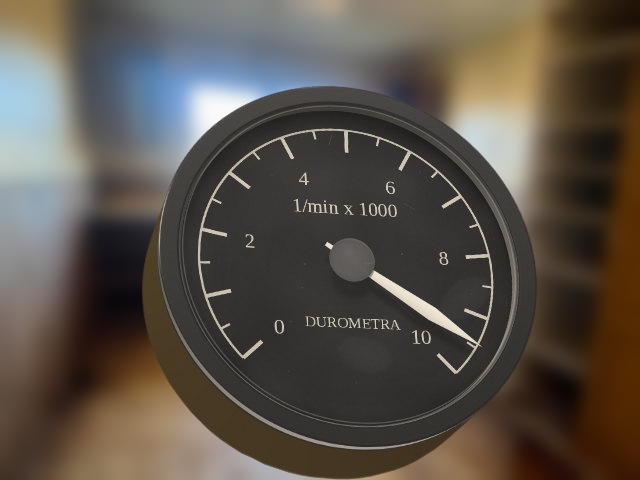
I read 9500 rpm
